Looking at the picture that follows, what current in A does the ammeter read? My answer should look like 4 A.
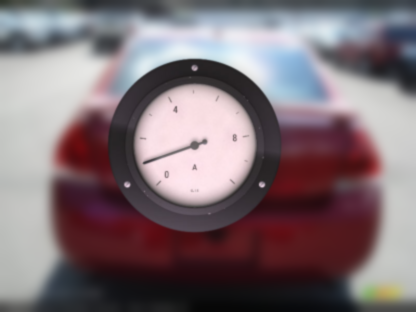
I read 1 A
